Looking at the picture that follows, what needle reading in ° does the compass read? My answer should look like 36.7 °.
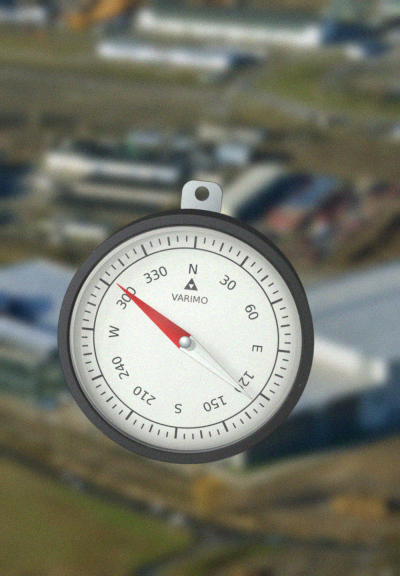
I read 305 °
